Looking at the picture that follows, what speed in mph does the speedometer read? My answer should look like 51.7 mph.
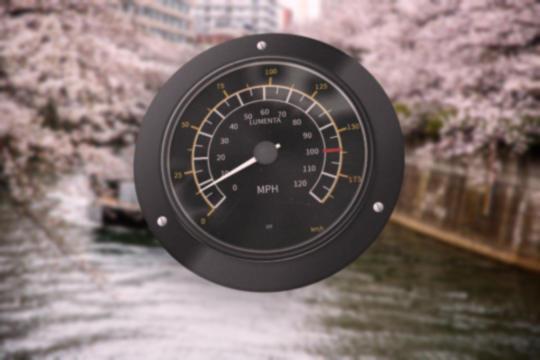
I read 7.5 mph
